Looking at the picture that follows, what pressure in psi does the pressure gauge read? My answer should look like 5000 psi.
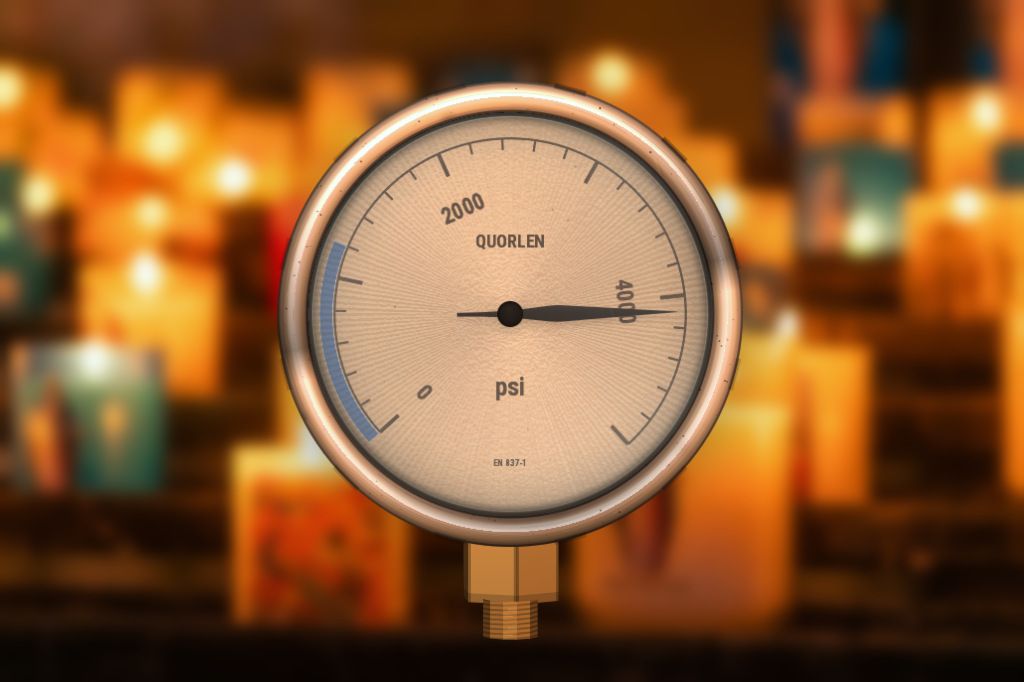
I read 4100 psi
